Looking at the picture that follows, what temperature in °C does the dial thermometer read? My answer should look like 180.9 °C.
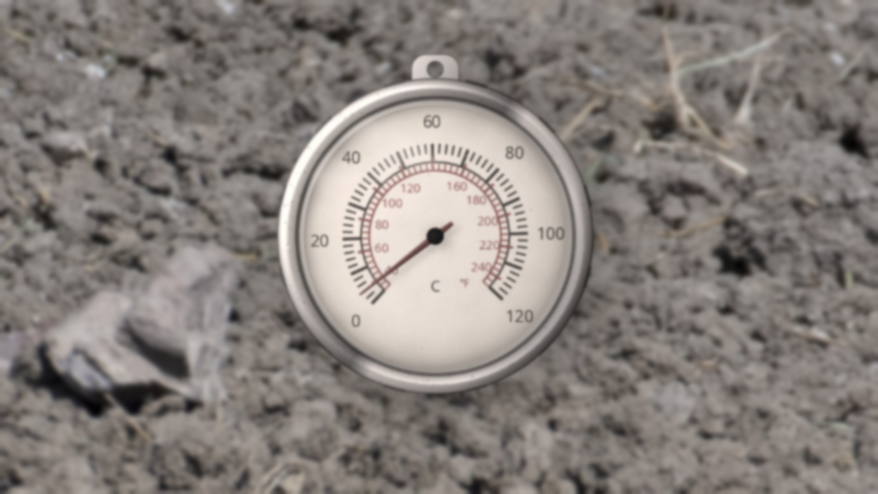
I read 4 °C
